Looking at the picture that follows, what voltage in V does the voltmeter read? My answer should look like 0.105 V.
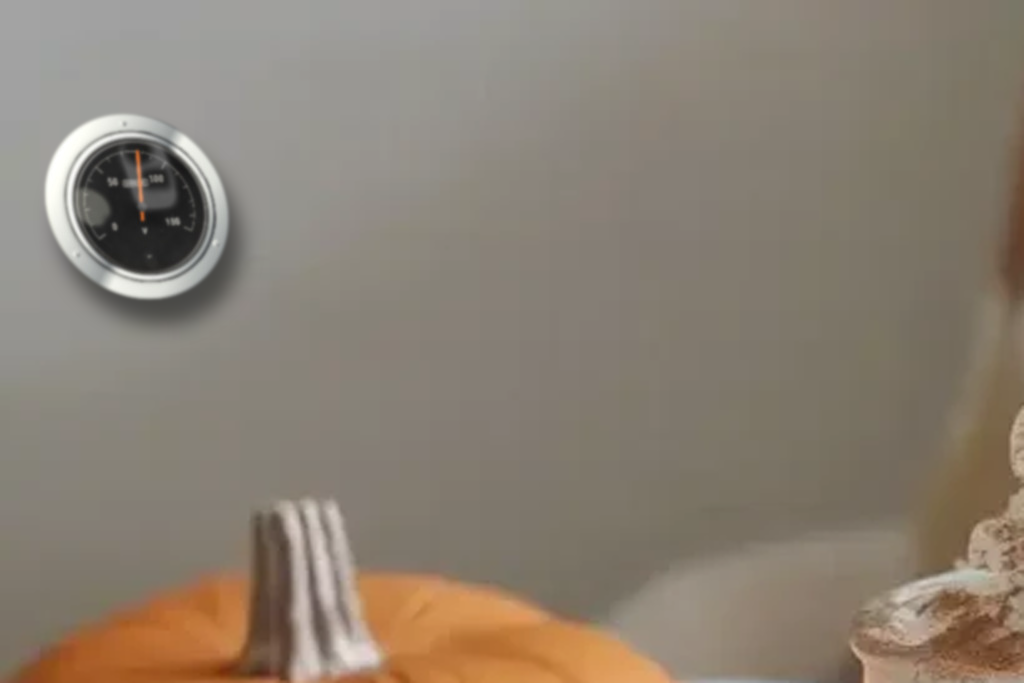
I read 80 V
